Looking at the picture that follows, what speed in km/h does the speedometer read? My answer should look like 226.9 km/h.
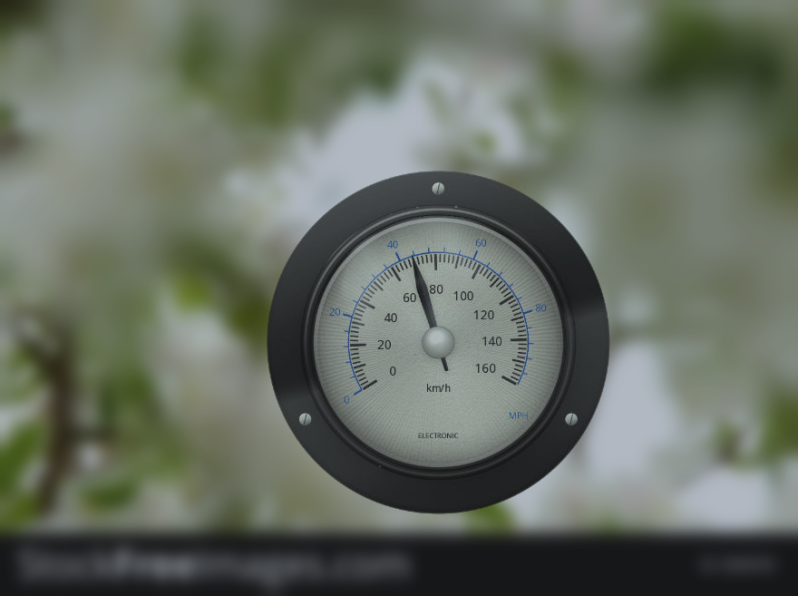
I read 70 km/h
